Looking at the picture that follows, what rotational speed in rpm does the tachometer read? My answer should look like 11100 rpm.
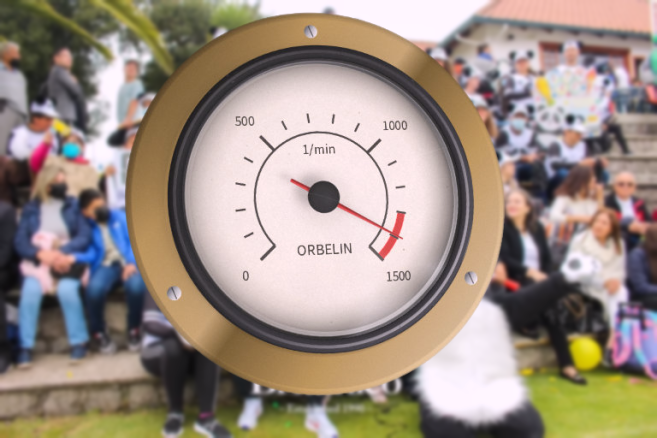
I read 1400 rpm
